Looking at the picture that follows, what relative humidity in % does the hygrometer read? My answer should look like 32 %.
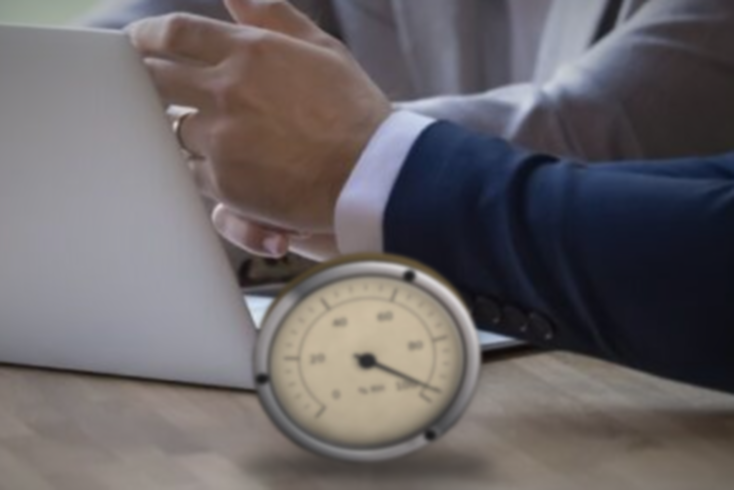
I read 96 %
